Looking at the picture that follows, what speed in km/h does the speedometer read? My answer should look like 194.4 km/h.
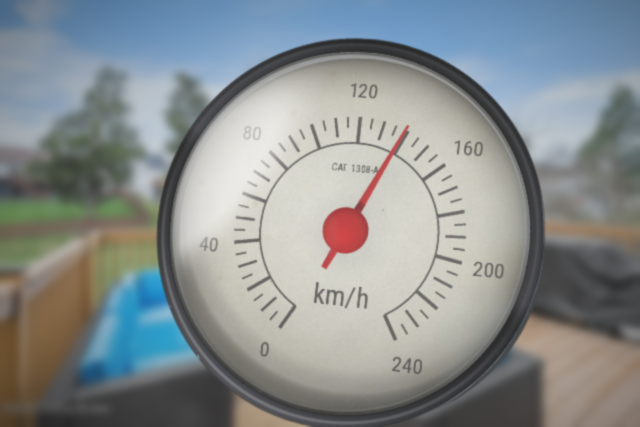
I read 140 km/h
